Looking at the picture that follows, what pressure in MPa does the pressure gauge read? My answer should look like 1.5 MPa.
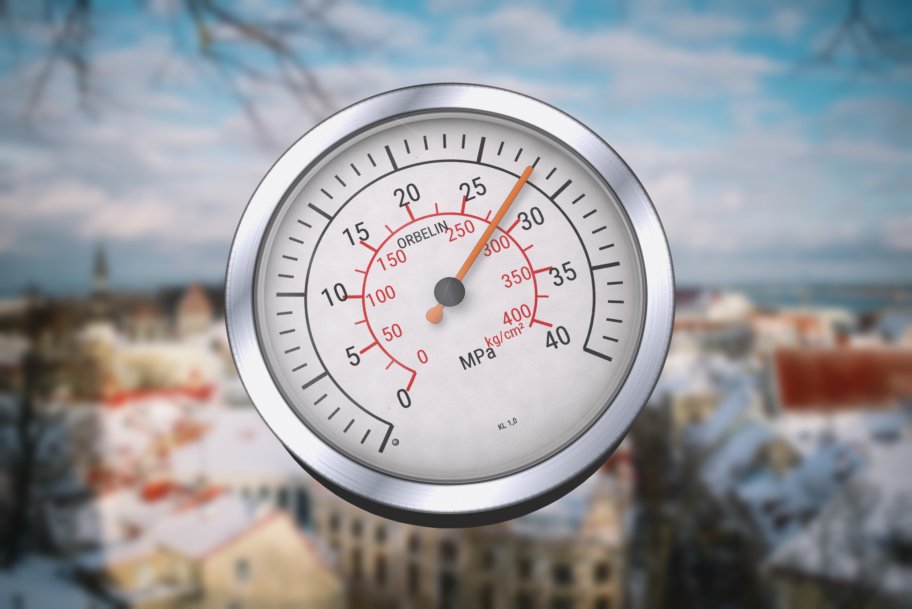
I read 28 MPa
